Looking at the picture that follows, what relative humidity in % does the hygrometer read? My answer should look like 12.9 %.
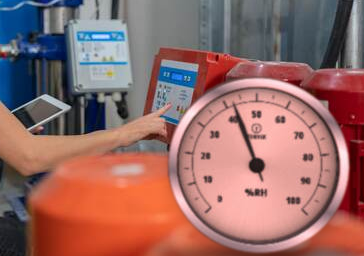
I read 42.5 %
